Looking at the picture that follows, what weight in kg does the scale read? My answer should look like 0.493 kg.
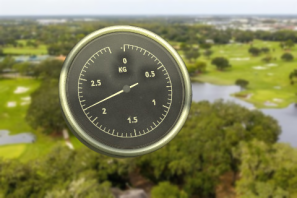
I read 2.15 kg
